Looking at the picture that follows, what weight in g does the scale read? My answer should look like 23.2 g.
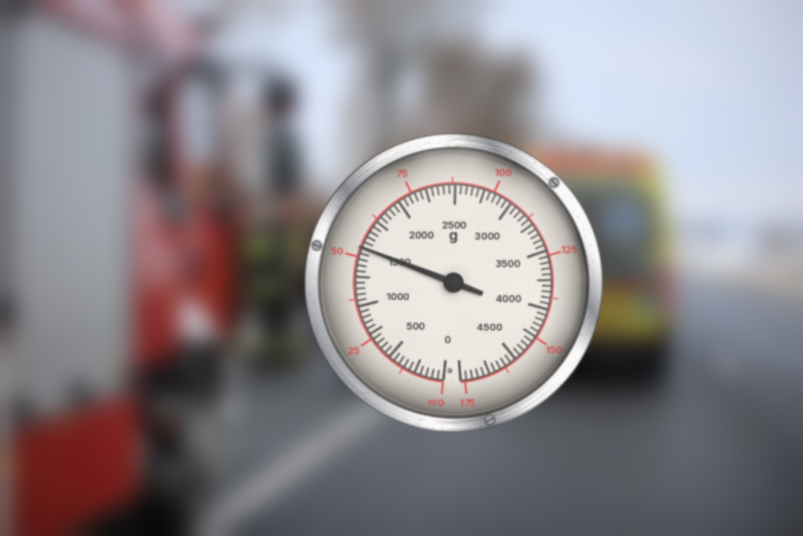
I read 1500 g
